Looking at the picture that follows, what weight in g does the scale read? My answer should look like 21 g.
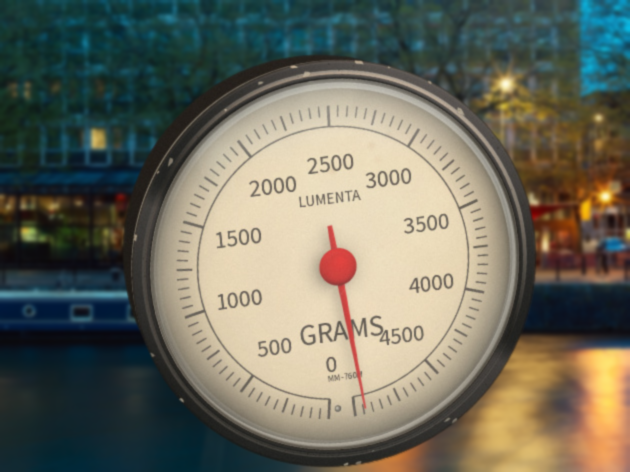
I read 4950 g
